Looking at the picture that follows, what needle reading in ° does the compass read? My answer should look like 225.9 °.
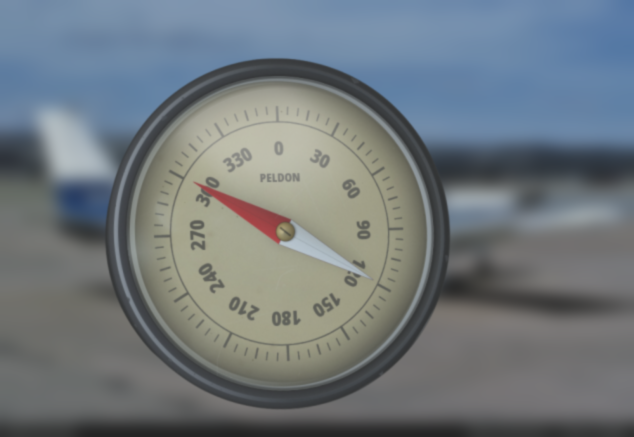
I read 300 °
